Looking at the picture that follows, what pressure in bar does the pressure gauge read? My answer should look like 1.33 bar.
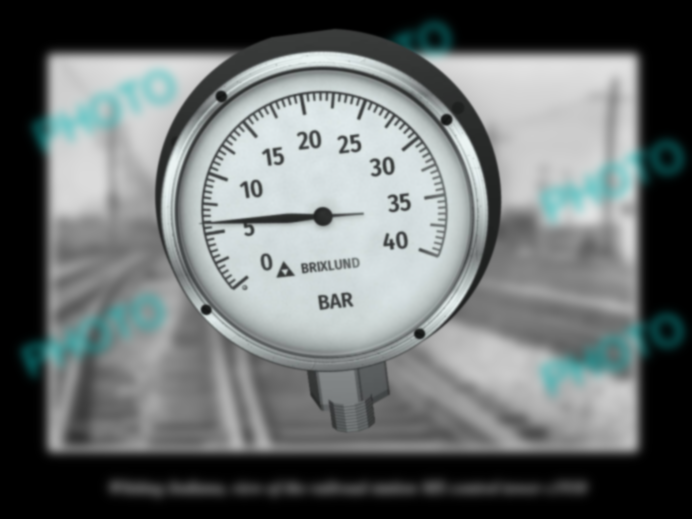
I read 6 bar
